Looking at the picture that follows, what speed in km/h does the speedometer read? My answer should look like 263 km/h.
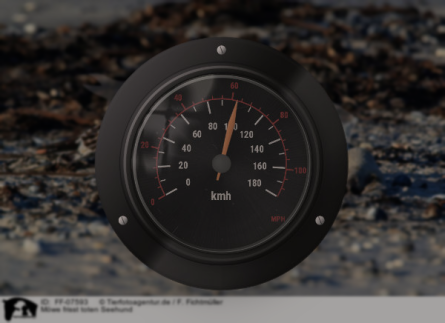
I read 100 km/h
